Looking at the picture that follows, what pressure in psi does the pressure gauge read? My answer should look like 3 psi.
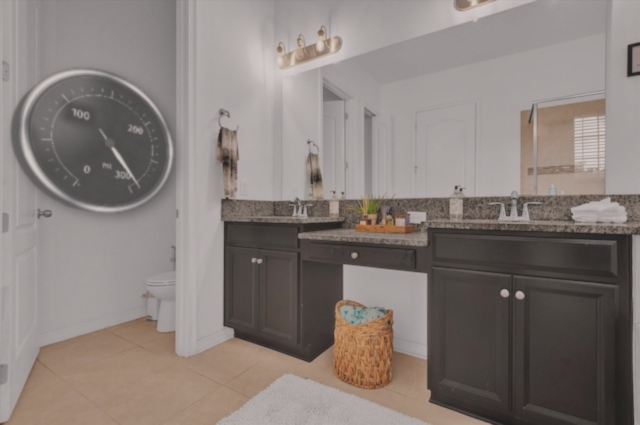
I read 290 psi
